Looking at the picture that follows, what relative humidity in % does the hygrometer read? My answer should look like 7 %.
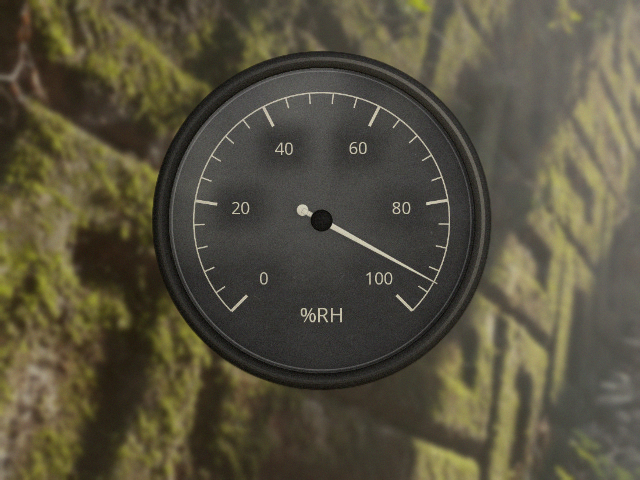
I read 94 %
